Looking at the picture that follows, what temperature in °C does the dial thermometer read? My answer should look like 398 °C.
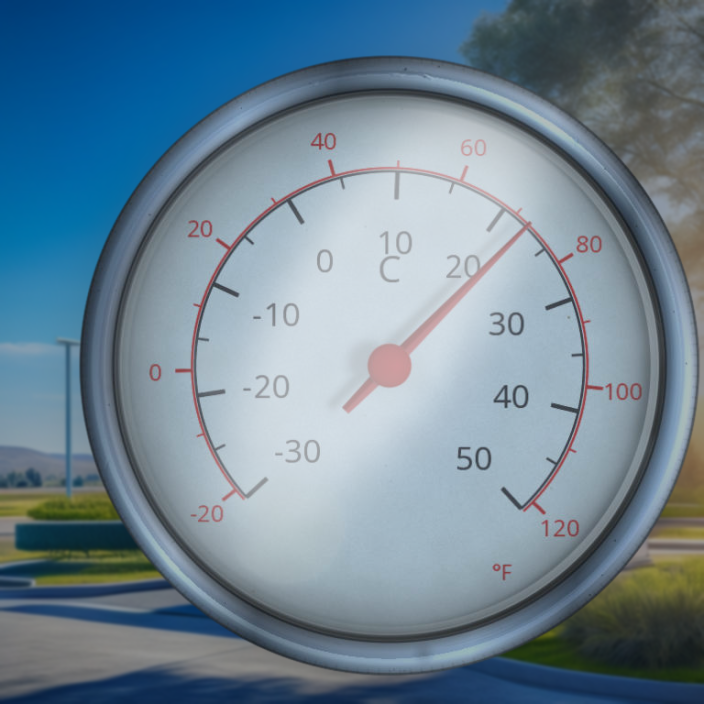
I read 22.5 °C
